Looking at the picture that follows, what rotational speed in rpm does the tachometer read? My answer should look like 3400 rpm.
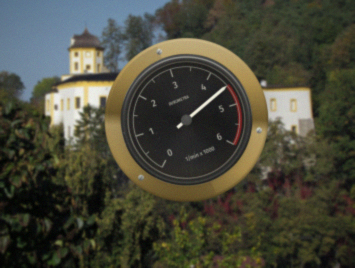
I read 4500 rpm
